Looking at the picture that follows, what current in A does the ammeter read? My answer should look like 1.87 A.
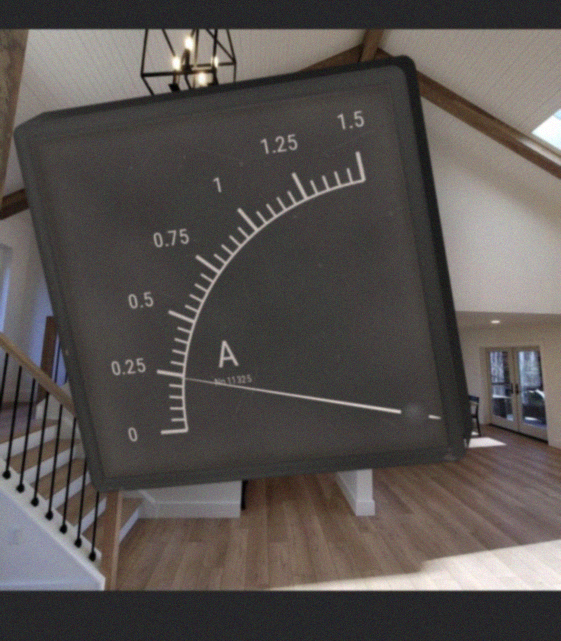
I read 0.25 A
